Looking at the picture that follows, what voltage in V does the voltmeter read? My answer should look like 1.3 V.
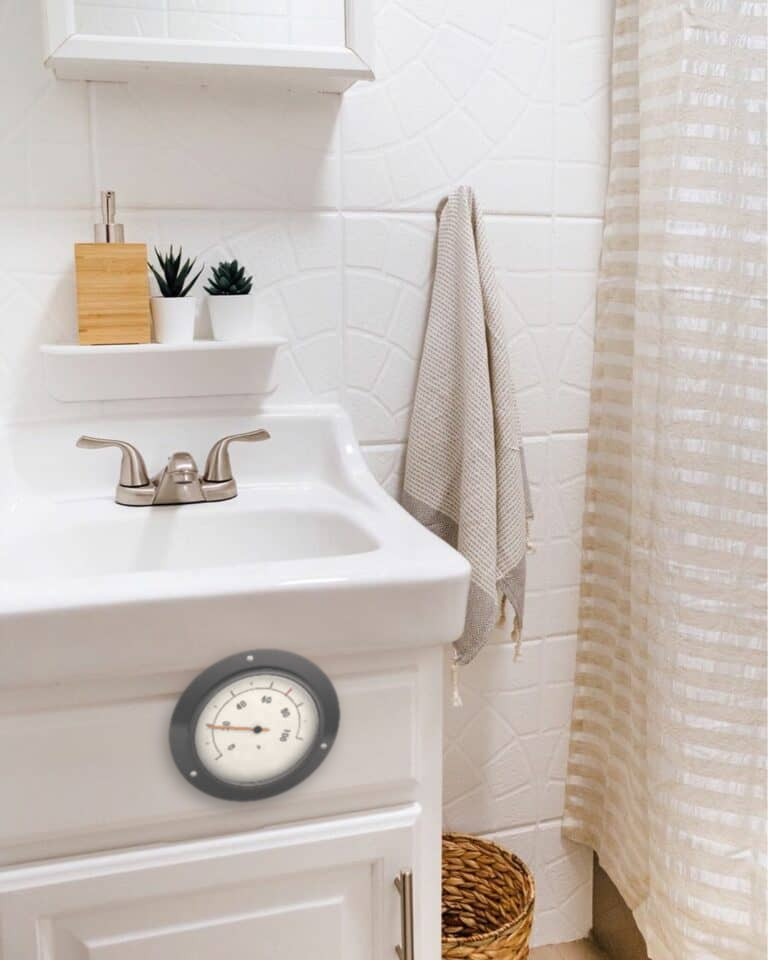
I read 20 V
